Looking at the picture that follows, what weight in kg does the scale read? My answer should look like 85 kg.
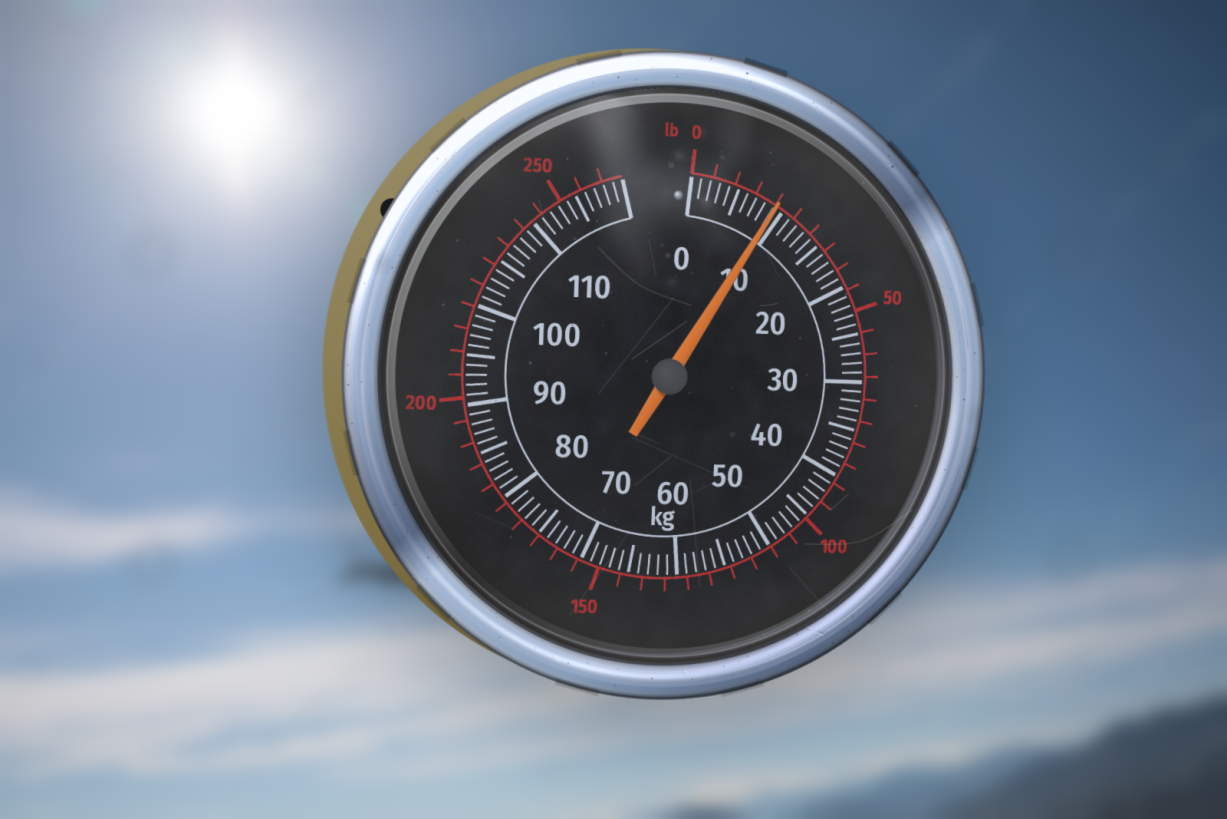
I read 9 kg
